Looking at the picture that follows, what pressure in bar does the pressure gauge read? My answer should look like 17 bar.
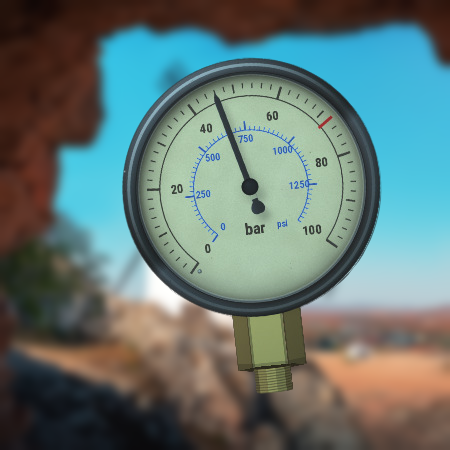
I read 46 bar
